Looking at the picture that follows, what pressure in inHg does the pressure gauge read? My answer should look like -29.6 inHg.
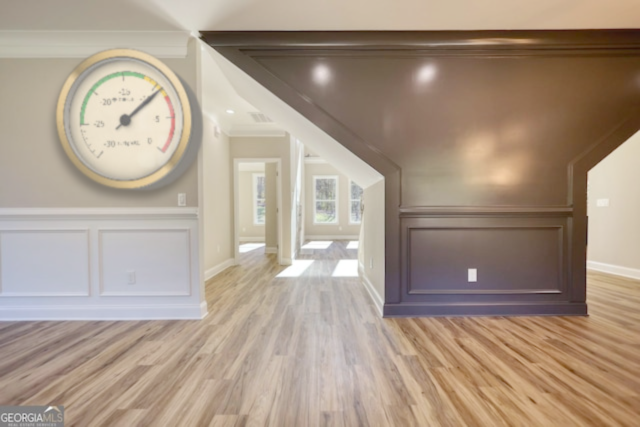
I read -9 inHg
